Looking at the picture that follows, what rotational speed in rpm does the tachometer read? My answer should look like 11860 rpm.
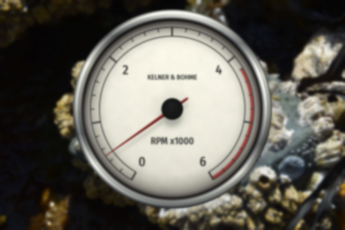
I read 500 rpm
